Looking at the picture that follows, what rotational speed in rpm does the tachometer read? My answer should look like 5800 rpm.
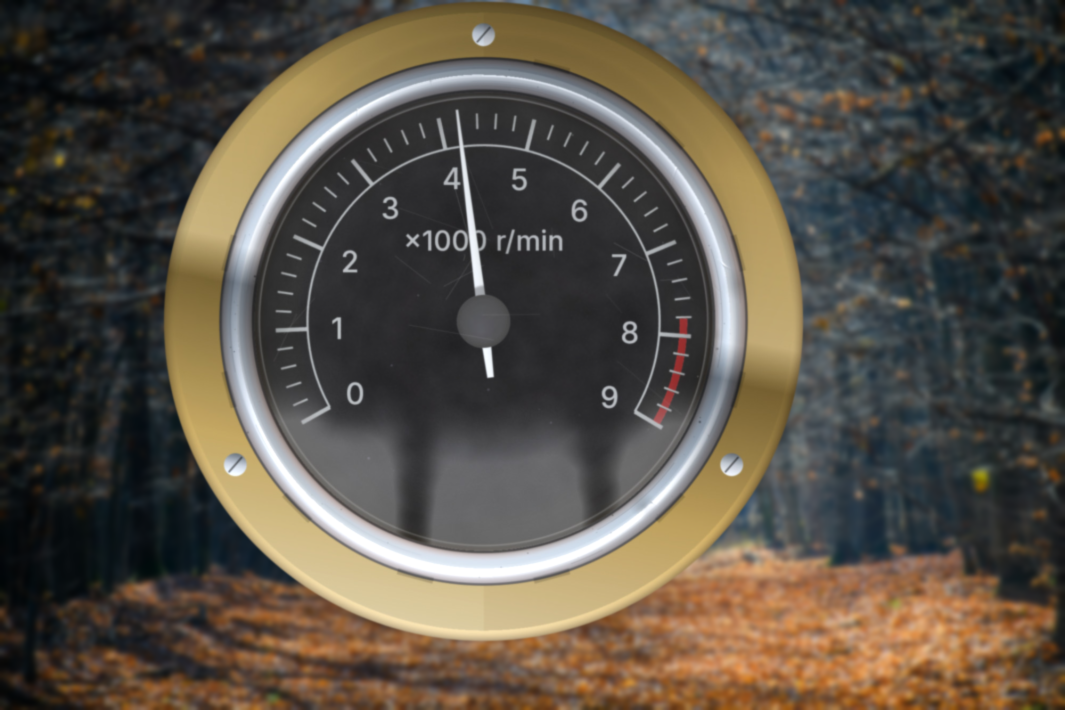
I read 4200 rpm
